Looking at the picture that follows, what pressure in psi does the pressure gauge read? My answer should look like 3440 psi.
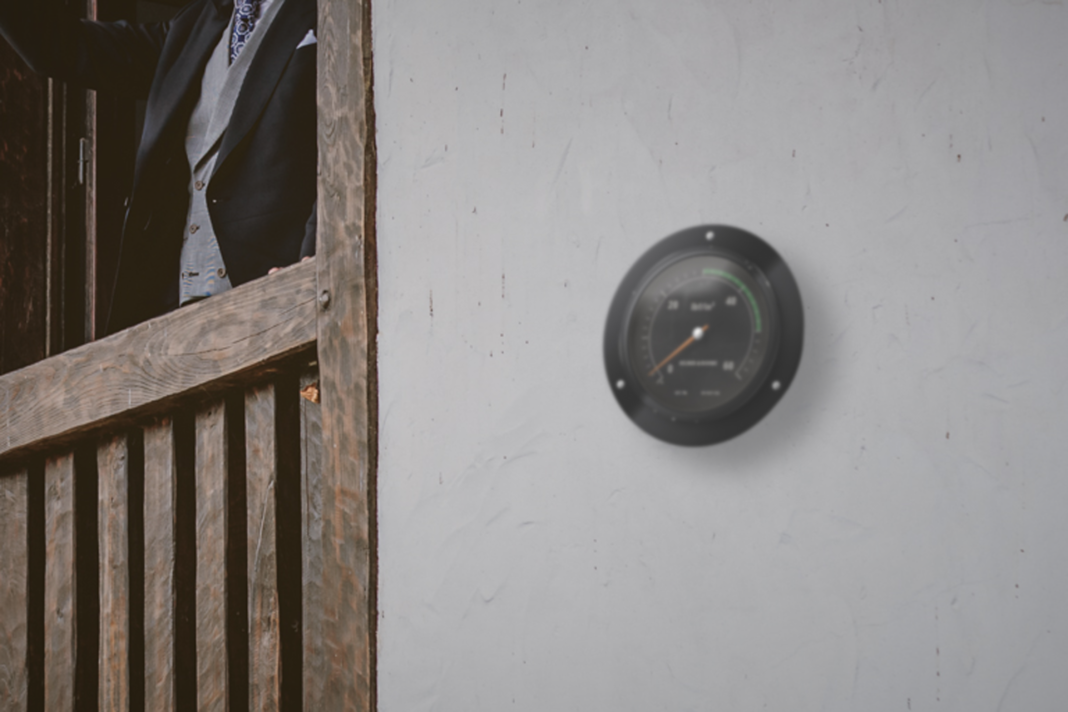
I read 2 psi
